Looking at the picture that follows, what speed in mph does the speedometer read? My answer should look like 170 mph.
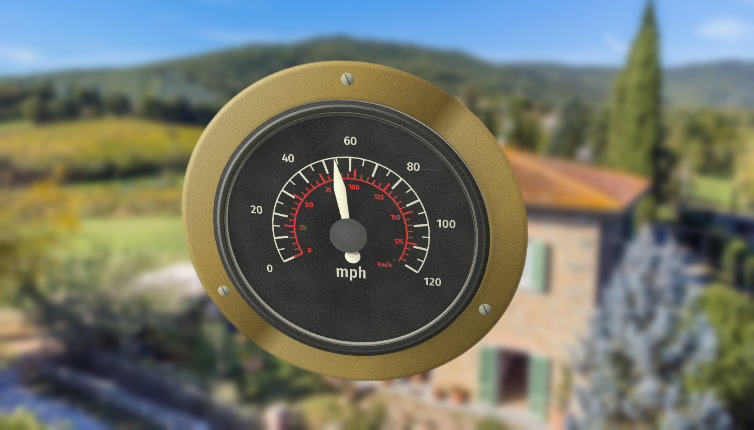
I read 55 mph
